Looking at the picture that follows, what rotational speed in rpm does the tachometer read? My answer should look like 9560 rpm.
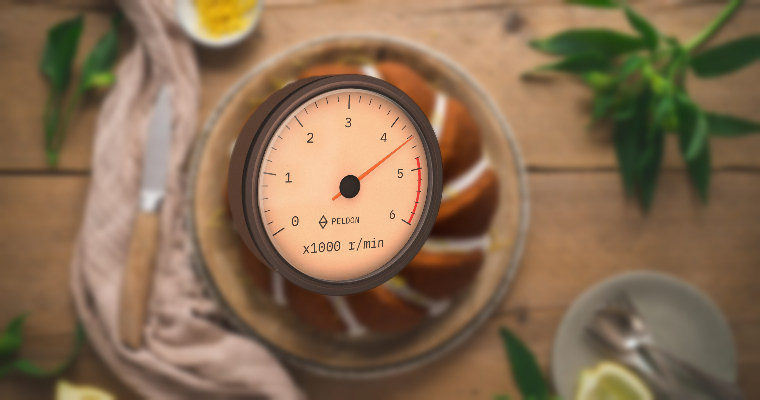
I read 4400 rpm
